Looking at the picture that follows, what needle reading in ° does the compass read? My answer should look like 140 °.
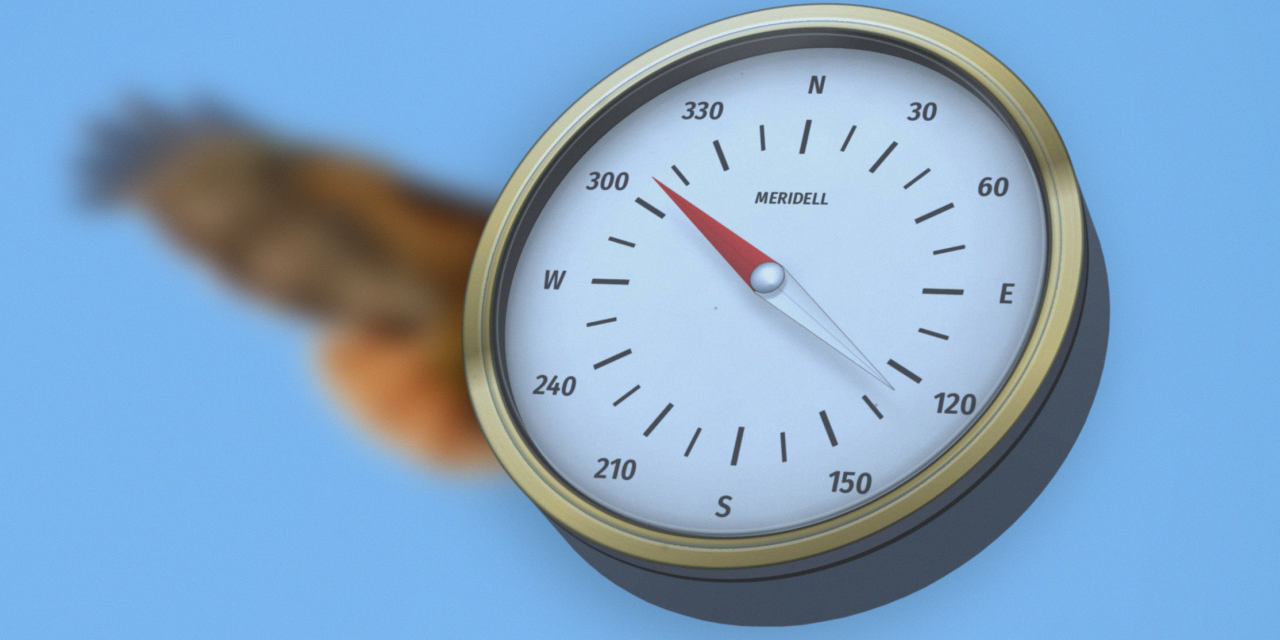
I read 307.5 °
